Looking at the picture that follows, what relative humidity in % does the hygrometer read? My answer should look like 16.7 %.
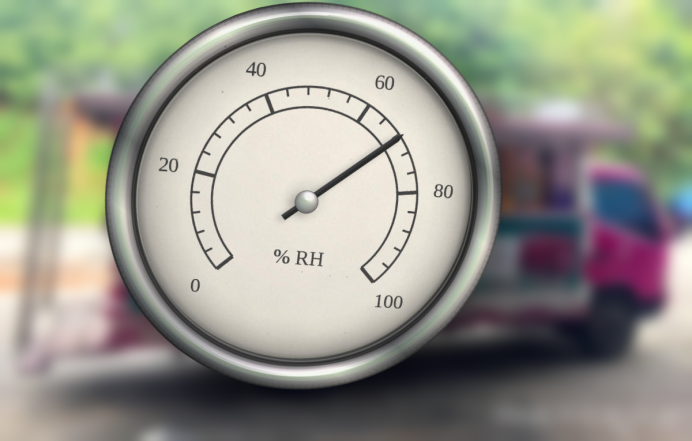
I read 68 %
